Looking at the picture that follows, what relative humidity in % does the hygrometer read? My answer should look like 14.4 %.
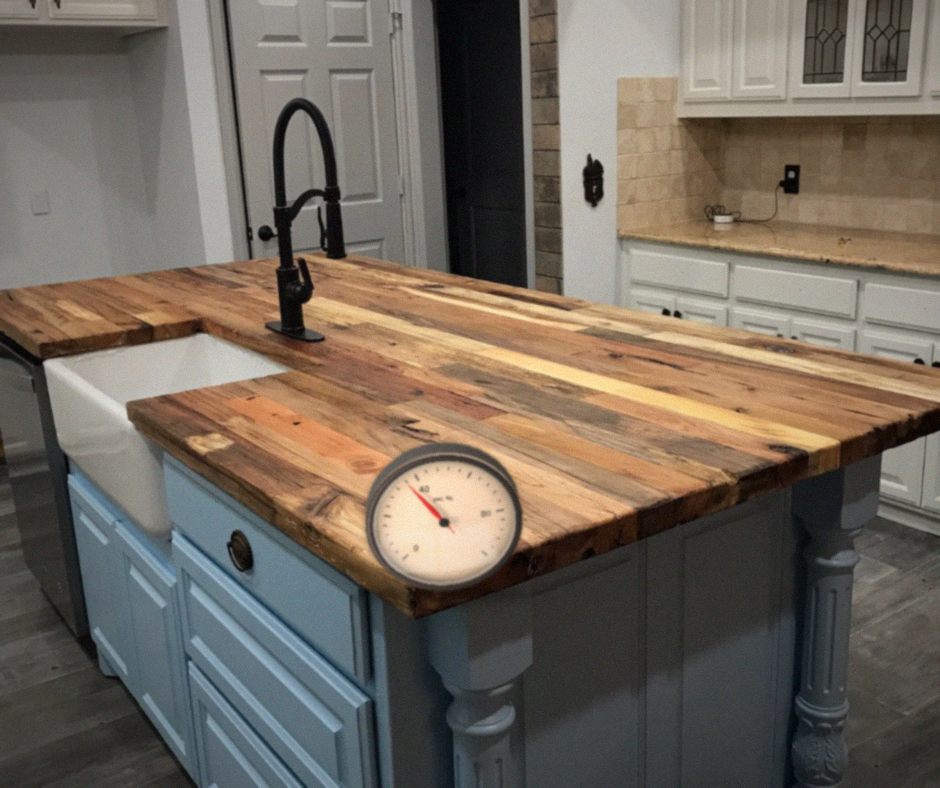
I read 36 %
